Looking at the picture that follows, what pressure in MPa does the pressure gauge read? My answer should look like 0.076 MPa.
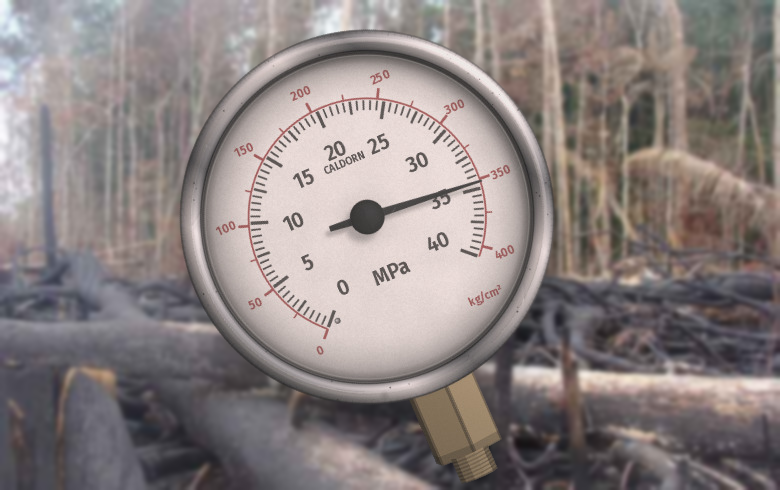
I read 34.5 MPa
